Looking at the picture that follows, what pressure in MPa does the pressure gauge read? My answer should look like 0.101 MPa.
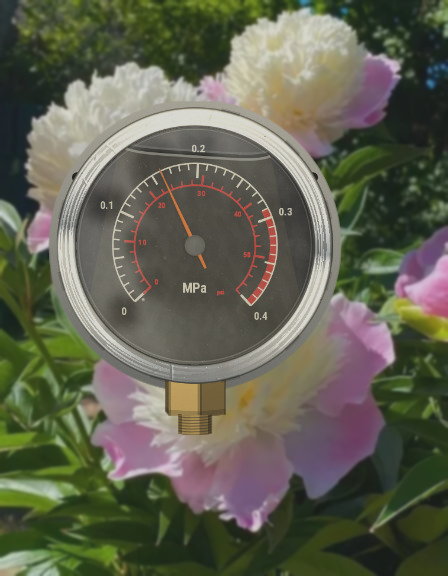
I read 0.16 MPa
